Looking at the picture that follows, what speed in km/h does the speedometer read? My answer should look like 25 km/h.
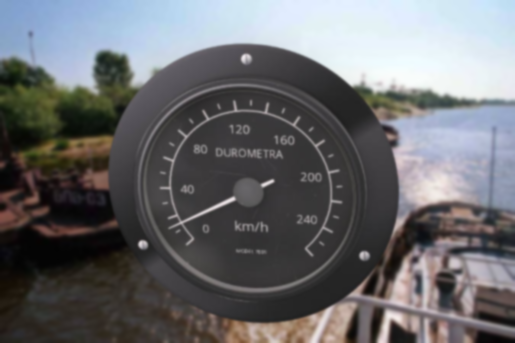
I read 15 km/h
